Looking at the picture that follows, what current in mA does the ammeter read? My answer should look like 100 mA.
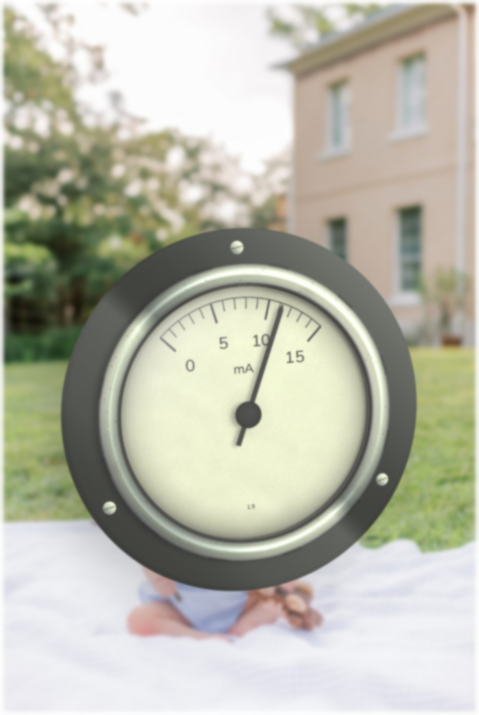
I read 11 mA
